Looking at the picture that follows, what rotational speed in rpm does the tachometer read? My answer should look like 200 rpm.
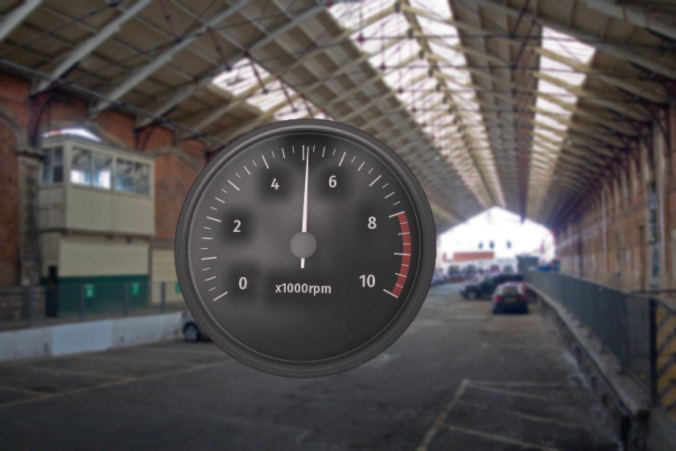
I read 5125 rpm
